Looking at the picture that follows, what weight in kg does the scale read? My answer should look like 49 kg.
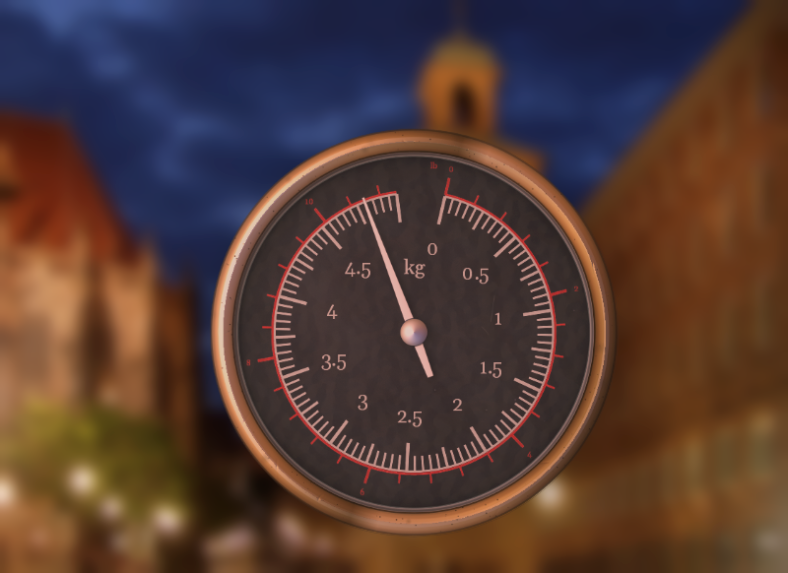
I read 4.8 kg
